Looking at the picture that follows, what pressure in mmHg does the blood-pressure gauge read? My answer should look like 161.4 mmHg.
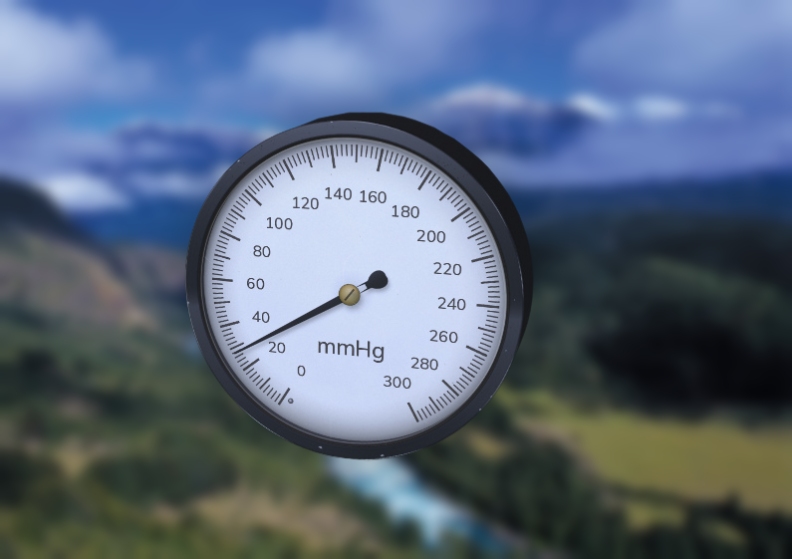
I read 28 mmHg
